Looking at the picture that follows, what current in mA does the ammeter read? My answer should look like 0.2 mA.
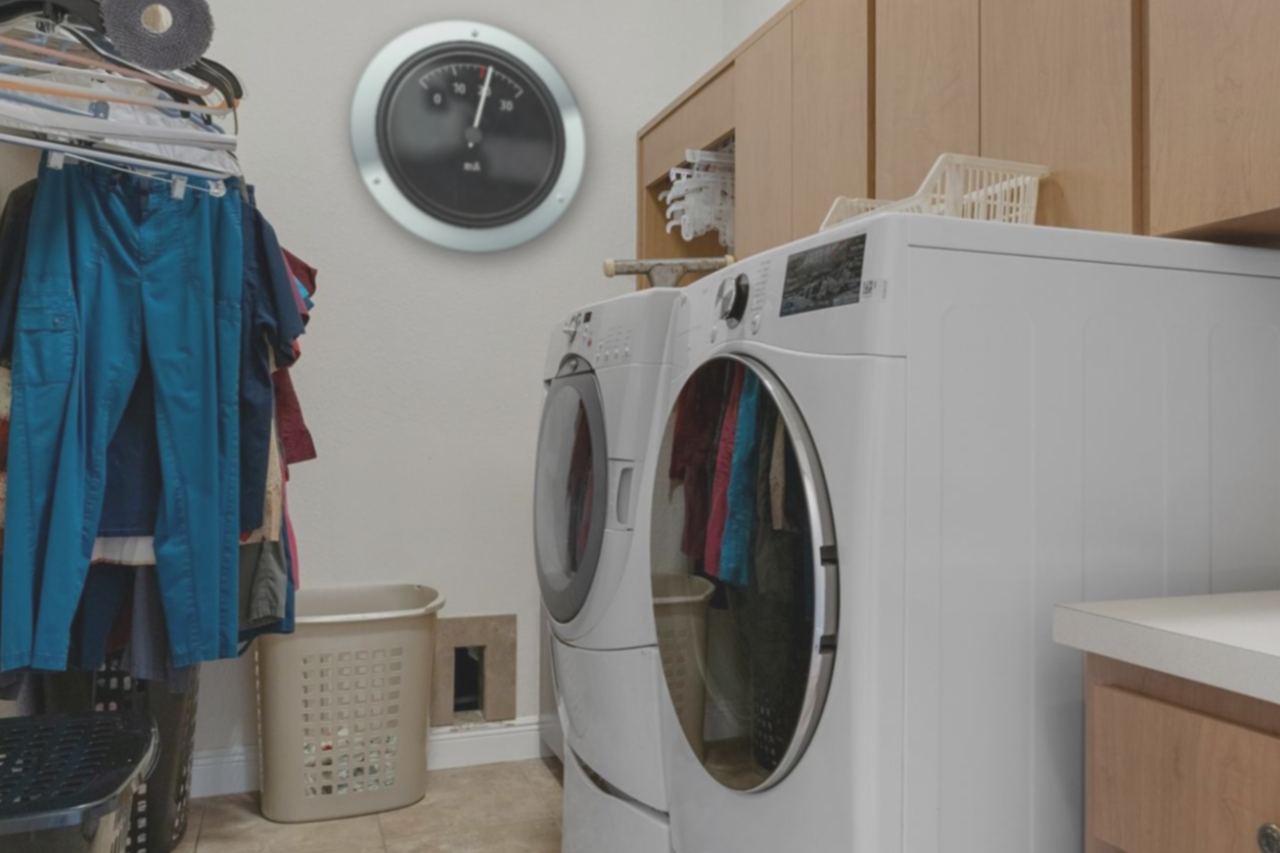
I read 20 mA
